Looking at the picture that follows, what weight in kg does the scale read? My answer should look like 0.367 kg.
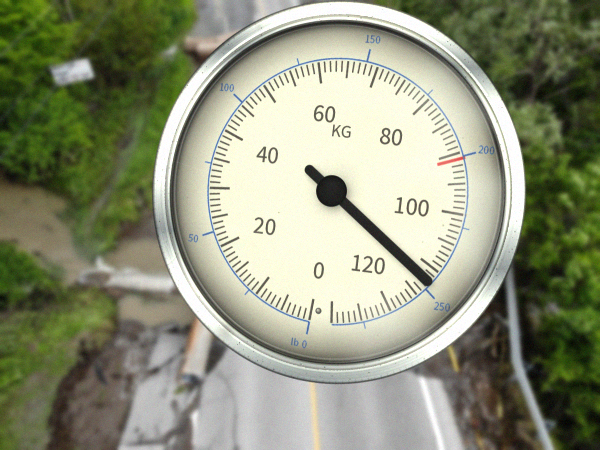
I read 112 kg
